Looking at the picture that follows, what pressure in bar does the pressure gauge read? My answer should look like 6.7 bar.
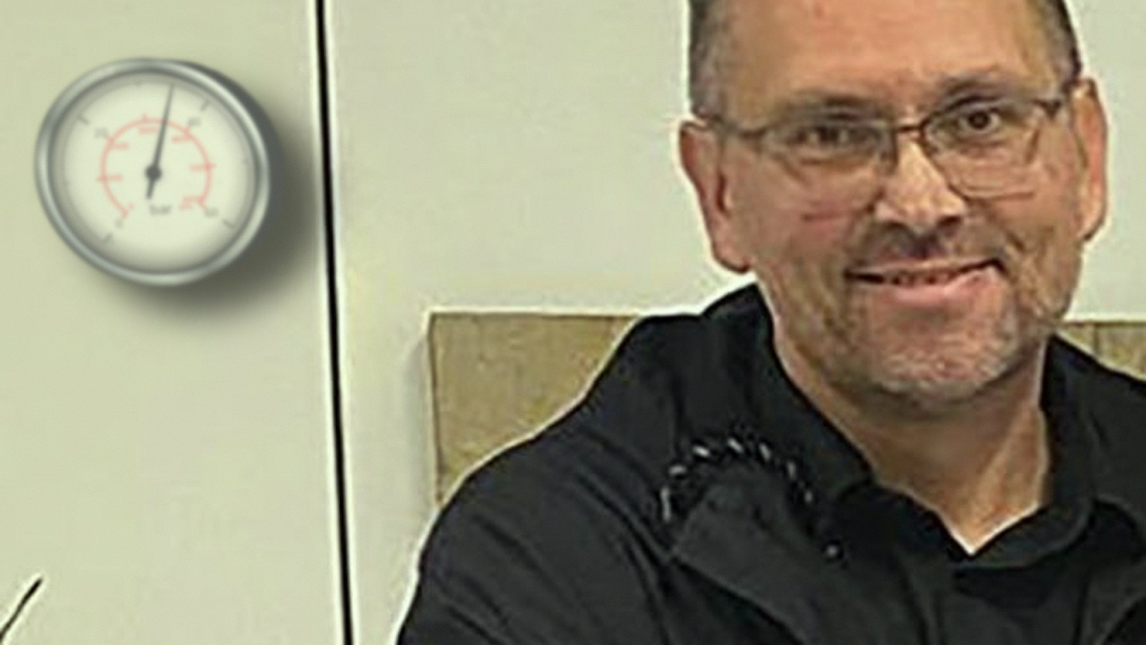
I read 35 bar
